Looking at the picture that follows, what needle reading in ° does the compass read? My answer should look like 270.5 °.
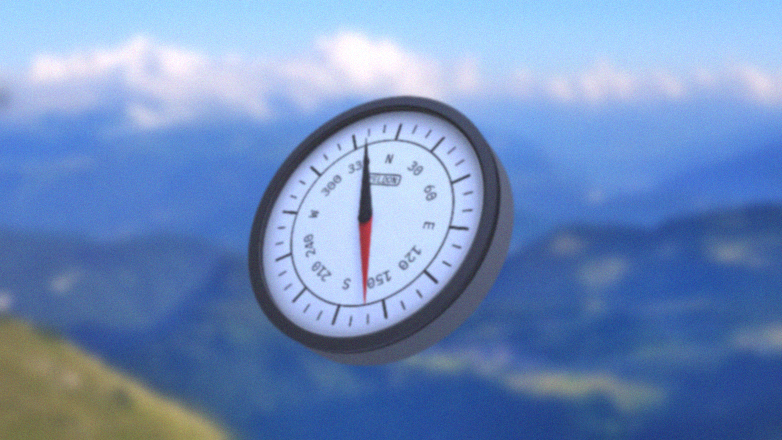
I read 160 °
